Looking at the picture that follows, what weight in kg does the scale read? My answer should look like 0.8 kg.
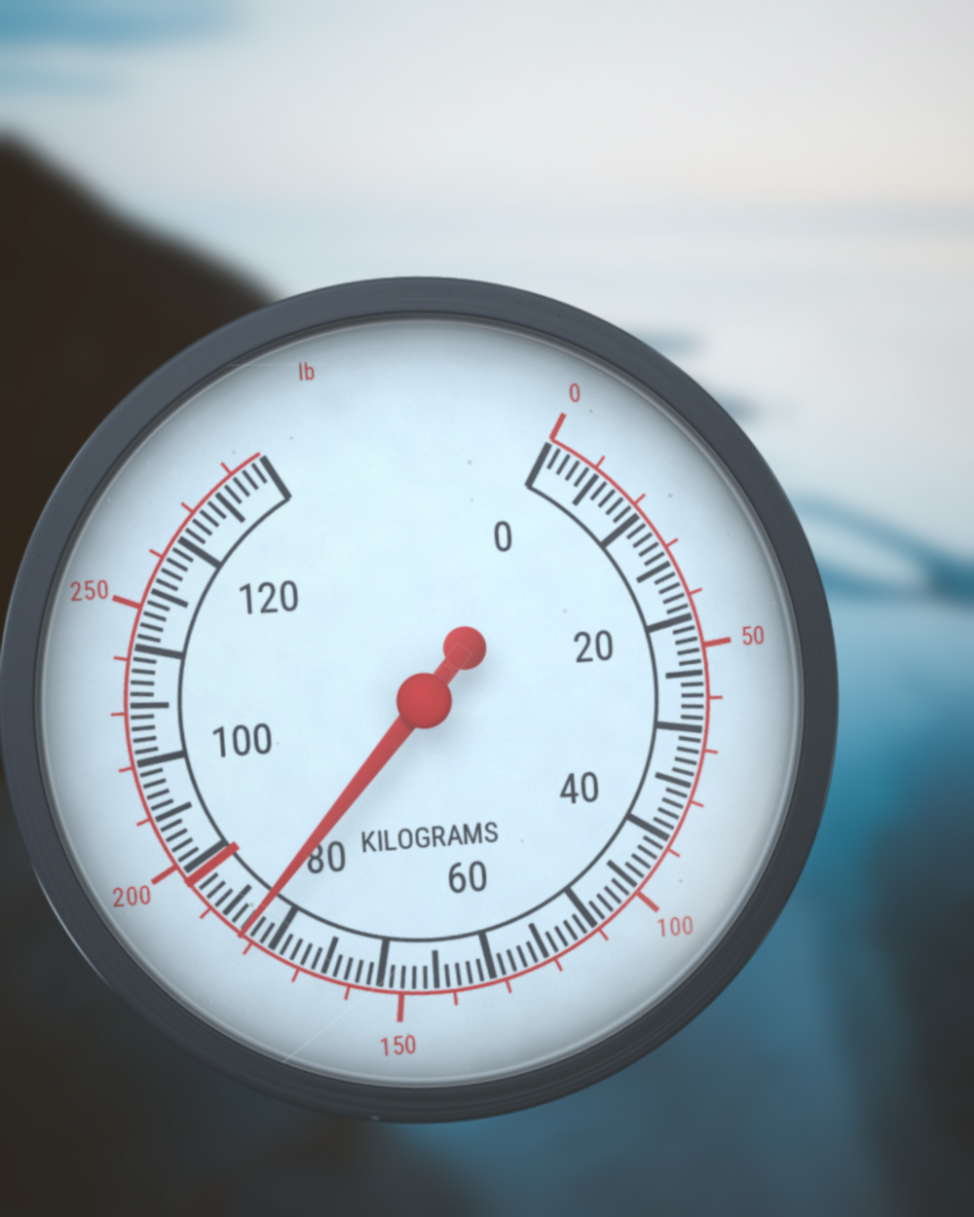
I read 83 kg
